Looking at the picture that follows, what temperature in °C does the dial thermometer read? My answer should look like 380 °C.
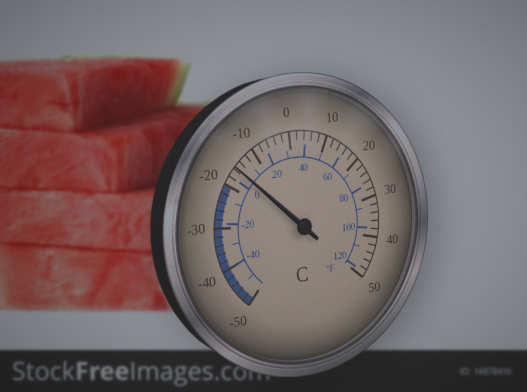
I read -16 °C
